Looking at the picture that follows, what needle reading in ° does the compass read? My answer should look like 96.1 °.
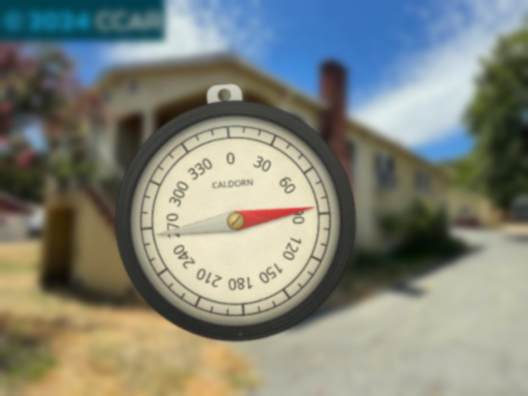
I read 85 °
